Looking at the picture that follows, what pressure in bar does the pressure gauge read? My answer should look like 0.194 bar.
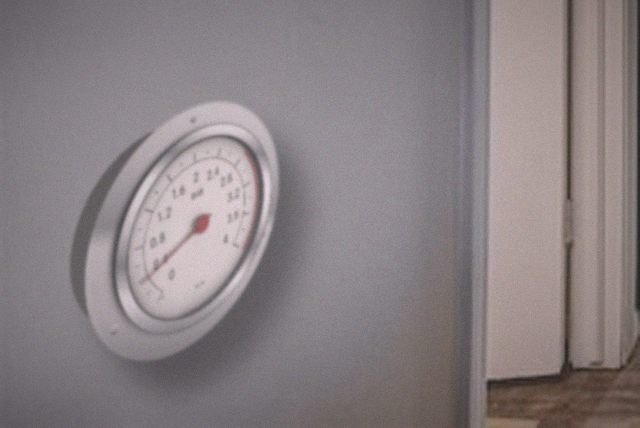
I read 0.4 bar
